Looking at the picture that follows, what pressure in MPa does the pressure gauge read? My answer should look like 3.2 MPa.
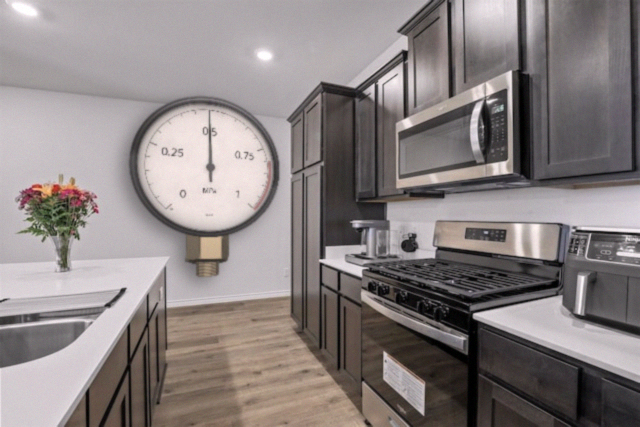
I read 0.5 MPa
